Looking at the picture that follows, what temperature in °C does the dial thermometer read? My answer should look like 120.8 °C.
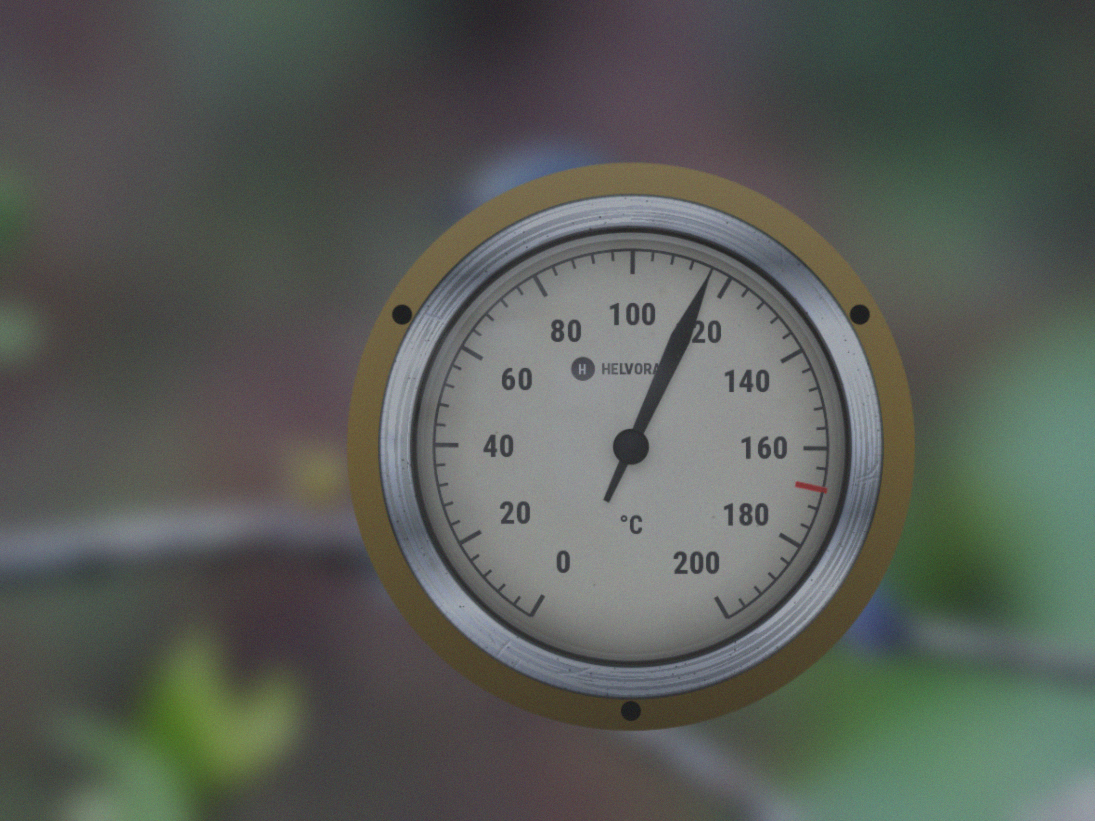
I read 116 °C
